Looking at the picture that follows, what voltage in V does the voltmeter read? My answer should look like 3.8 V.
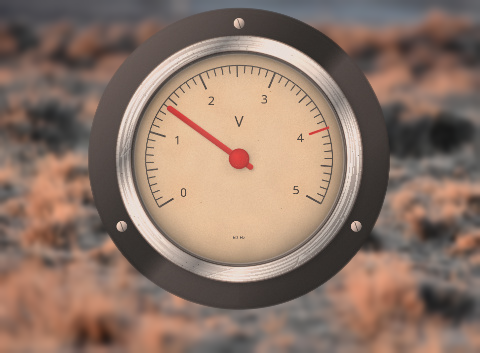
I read 1.4 V
